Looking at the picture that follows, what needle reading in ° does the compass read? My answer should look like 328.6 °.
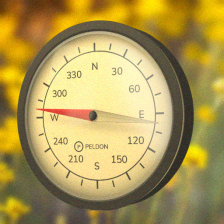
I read 277.5 °
